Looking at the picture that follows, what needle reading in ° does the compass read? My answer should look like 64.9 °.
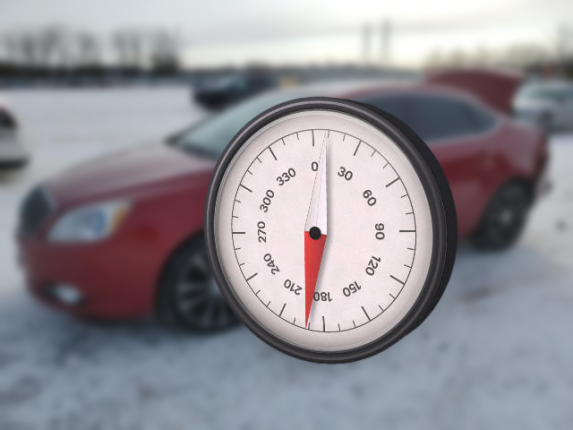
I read 190 °
